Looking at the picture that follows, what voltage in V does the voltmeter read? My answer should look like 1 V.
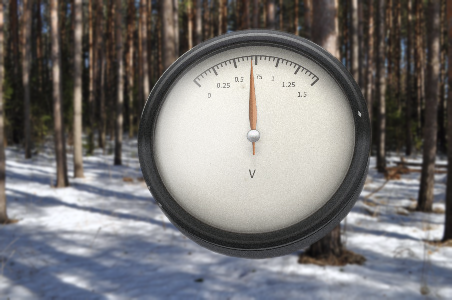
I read 0.7 V
